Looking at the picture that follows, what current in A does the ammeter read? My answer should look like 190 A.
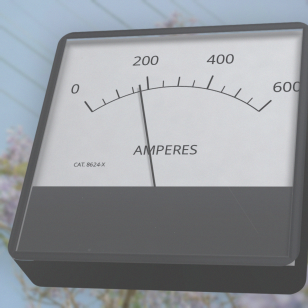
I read 175 A
